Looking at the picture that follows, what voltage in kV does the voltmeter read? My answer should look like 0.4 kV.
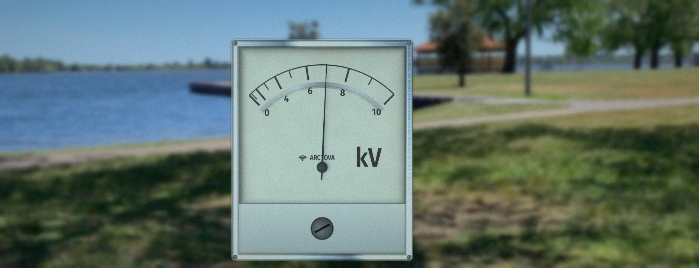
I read 7 kV
